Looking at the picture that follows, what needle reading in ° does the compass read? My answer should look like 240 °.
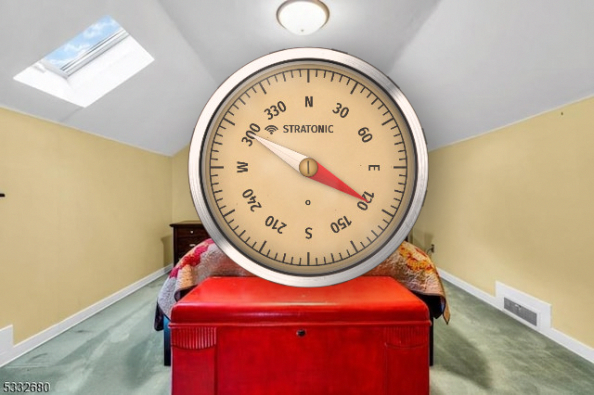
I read 120 °
